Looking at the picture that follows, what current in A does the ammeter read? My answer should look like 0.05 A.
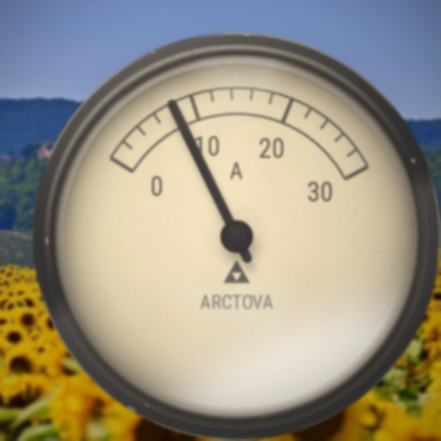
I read 8 A
